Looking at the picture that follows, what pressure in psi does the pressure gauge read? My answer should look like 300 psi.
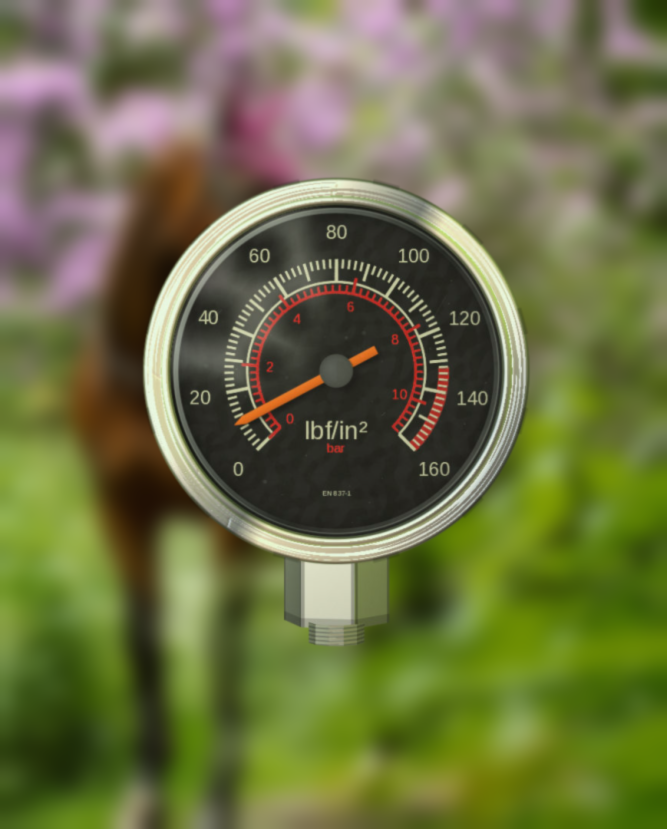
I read 10 psi
